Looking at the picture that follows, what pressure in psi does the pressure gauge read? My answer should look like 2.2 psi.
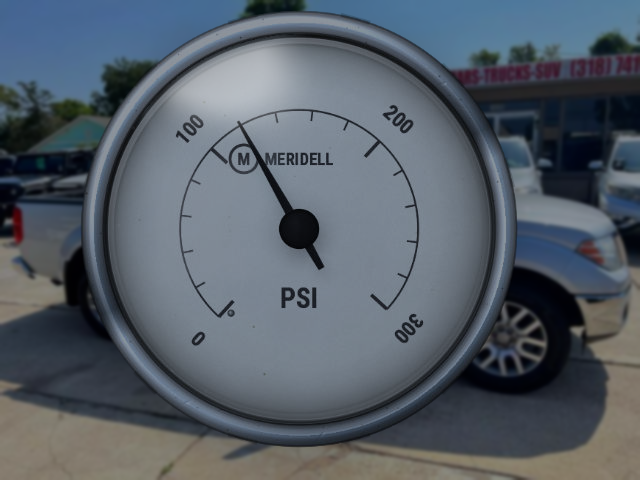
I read 120 psi
